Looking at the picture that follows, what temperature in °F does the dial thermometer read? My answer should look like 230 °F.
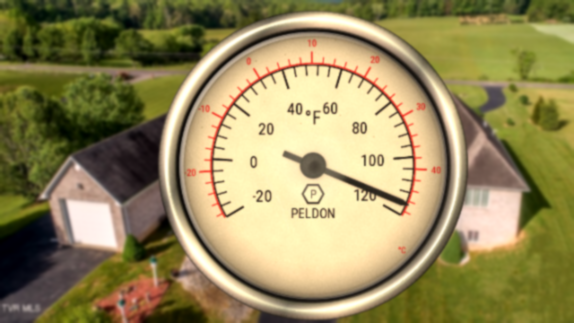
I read 116 °F
